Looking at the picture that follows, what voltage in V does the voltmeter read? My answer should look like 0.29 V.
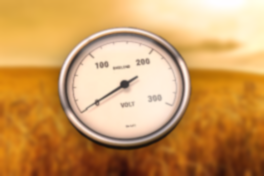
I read 0 V
